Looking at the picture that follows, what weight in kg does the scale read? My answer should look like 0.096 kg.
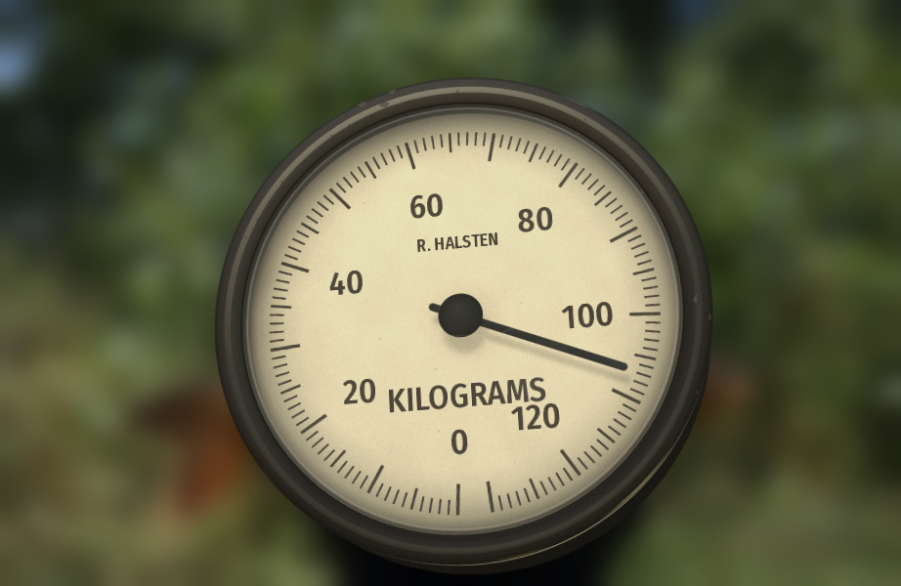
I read 107 kg
